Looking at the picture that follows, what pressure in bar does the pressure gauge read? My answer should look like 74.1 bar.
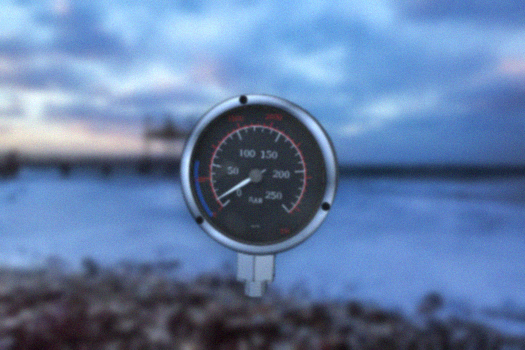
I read 10 bar
